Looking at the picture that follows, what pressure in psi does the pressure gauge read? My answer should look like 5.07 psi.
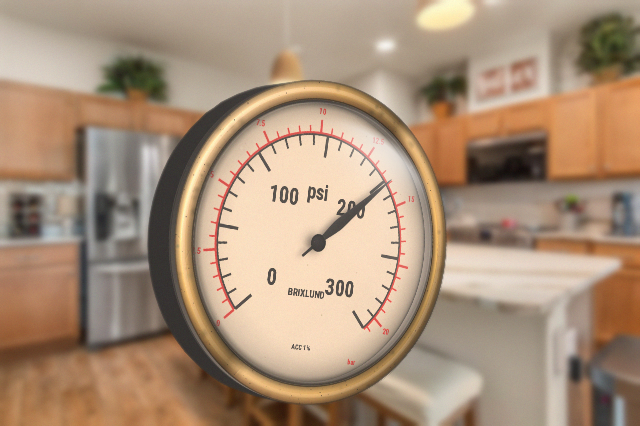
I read 200 psi
